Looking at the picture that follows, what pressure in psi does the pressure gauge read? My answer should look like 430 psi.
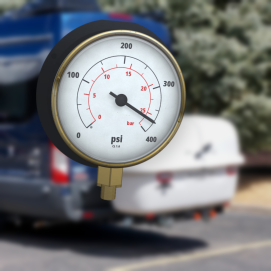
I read 375 psi
